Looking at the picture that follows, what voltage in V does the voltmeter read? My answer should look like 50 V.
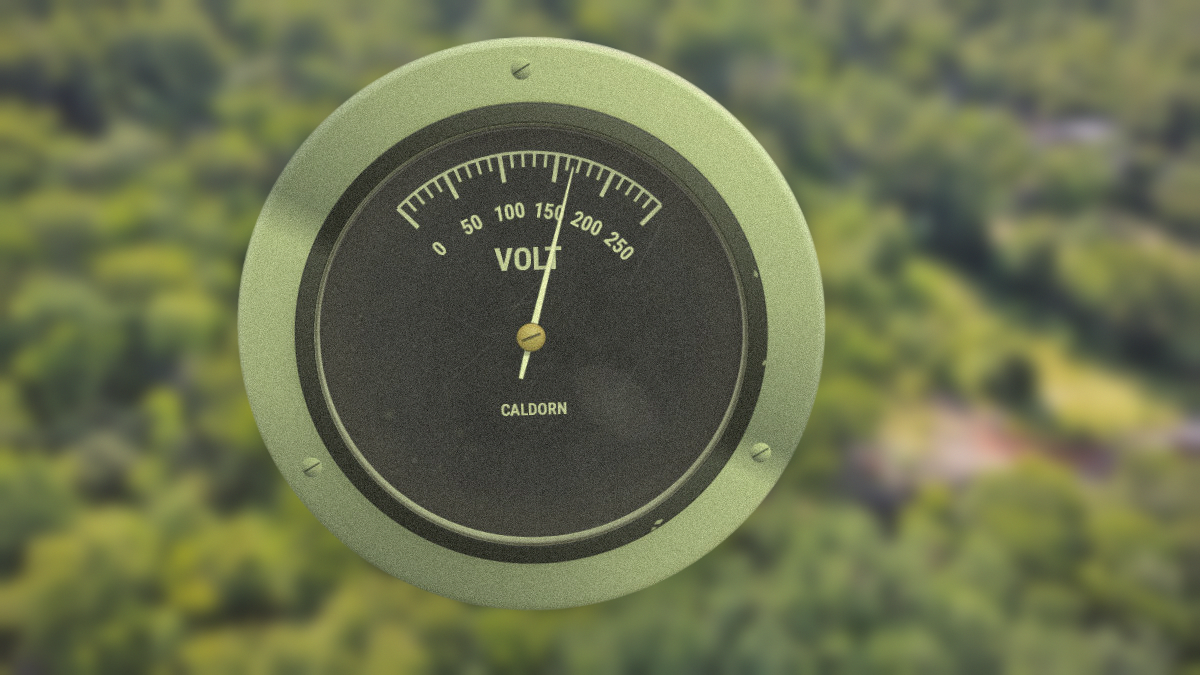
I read 165 V
